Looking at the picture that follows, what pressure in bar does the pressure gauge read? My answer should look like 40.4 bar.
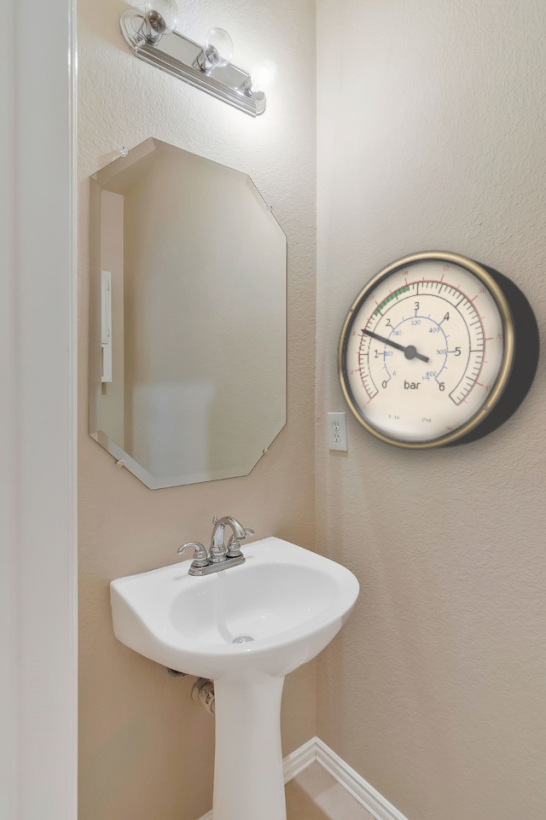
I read 1.5 bar
